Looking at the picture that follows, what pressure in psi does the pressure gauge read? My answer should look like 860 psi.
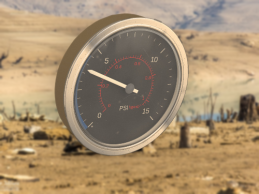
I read 3.75 psi
